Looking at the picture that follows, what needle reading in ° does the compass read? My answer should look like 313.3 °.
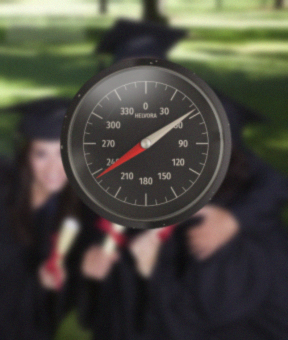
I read 235 °
